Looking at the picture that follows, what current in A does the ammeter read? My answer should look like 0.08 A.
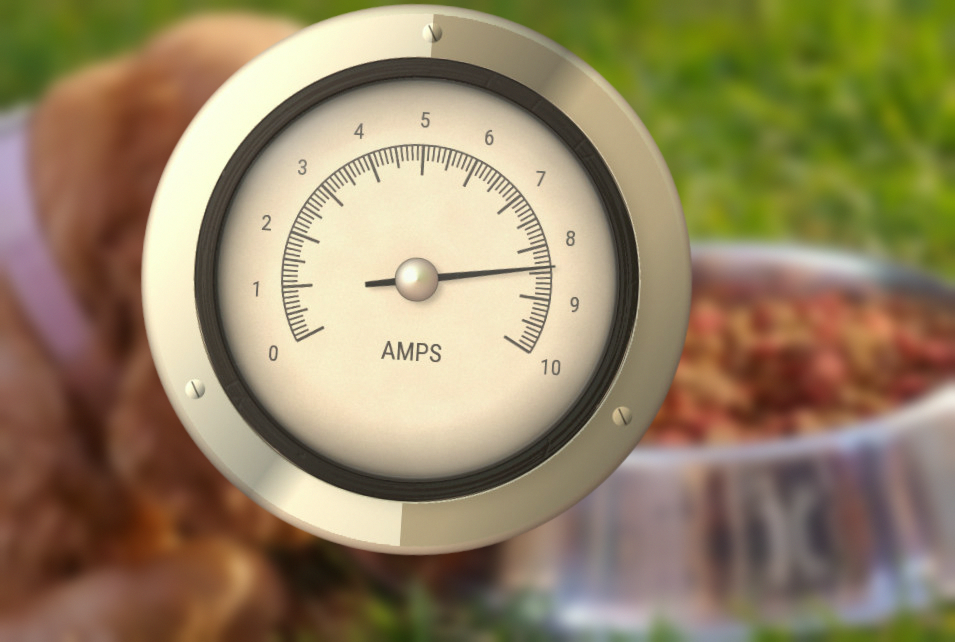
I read 8.4 A
